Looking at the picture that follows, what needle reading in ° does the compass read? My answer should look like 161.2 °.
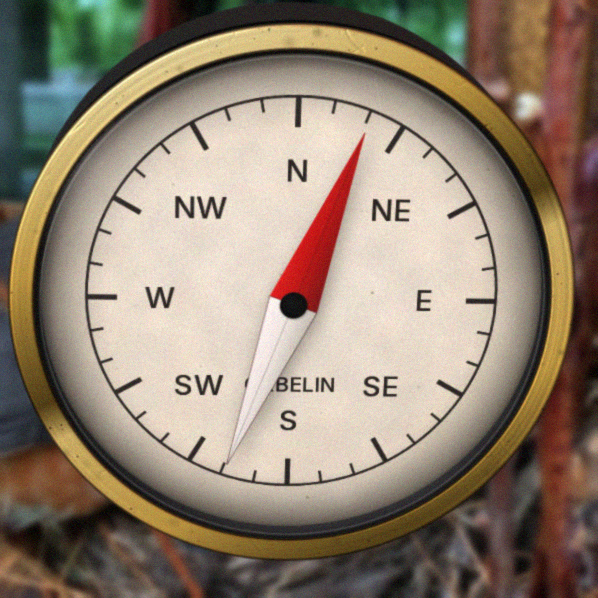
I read 20 °
